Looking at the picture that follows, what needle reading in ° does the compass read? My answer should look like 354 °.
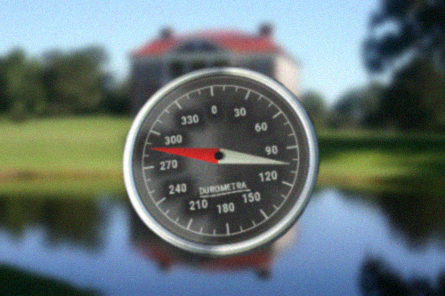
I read 285 °
